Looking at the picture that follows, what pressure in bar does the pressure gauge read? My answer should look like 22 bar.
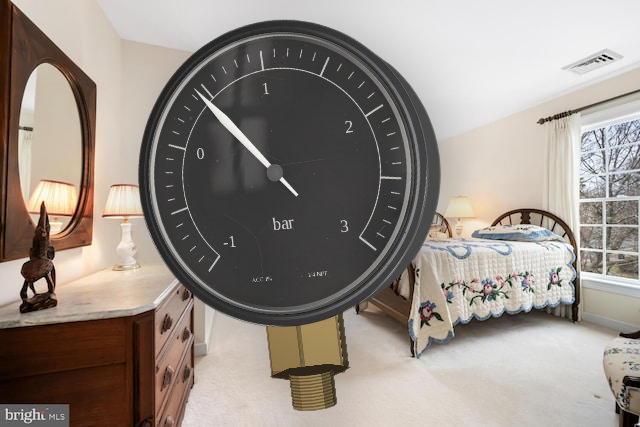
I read 0.45 bar
